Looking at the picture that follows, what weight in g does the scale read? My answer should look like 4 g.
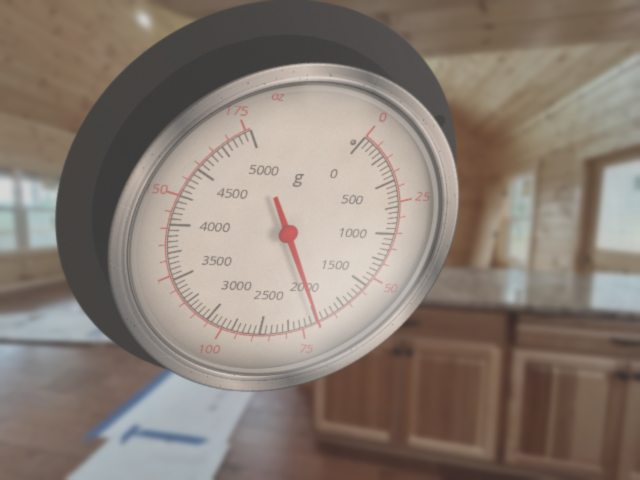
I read 2000 g
